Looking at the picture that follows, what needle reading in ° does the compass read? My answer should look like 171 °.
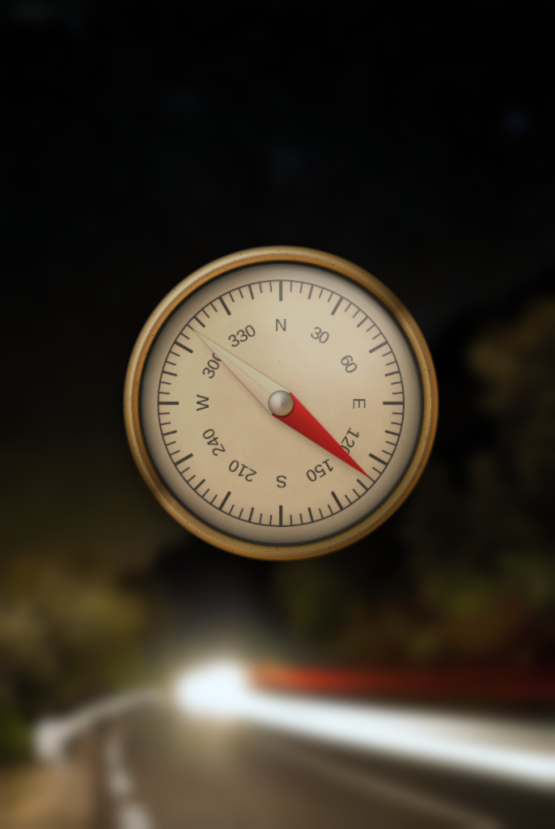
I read 130 °
